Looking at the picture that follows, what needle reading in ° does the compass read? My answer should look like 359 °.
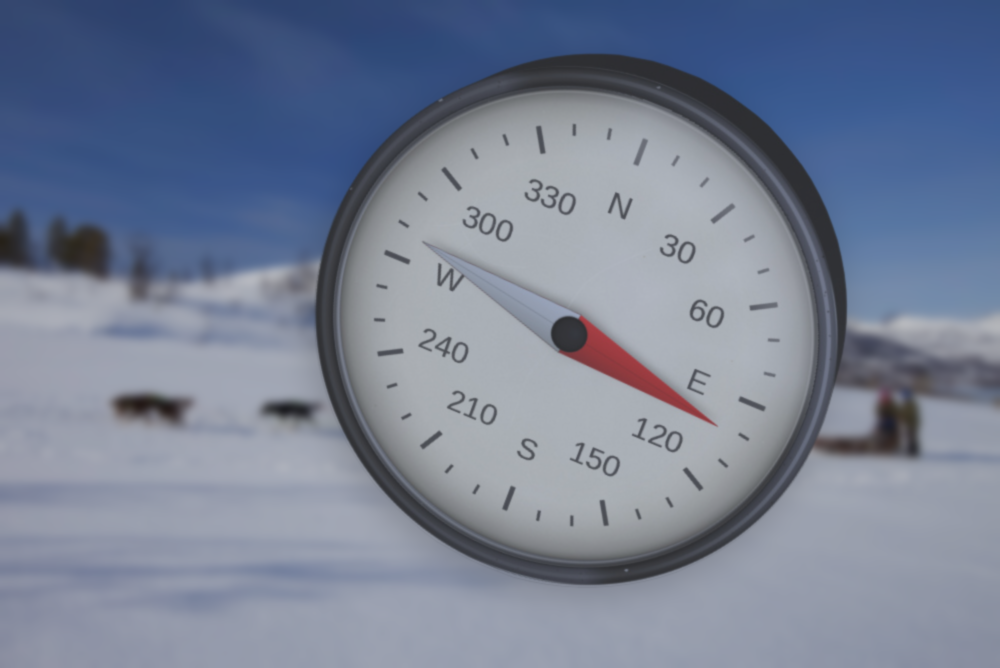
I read 100 °
